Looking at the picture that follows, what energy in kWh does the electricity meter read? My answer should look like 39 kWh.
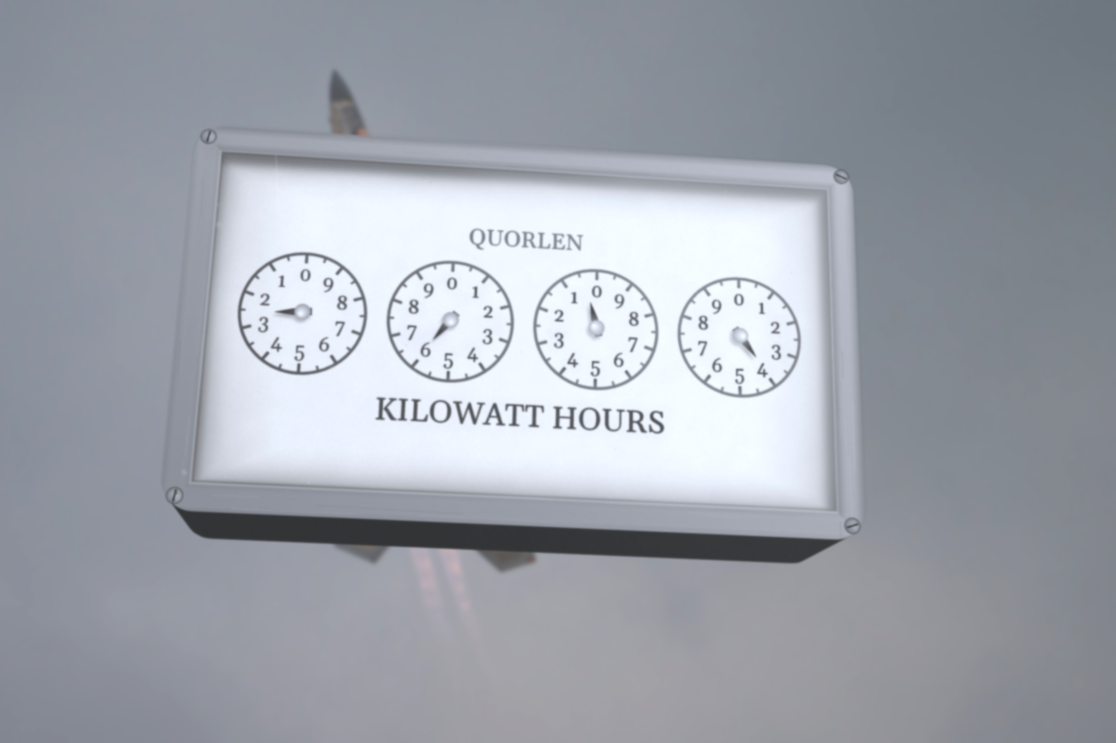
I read 2604 kWh
